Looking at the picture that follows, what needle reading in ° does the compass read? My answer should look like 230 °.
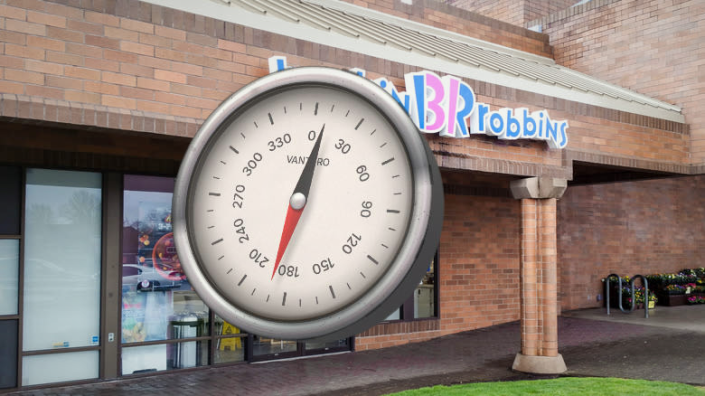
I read 190 °
